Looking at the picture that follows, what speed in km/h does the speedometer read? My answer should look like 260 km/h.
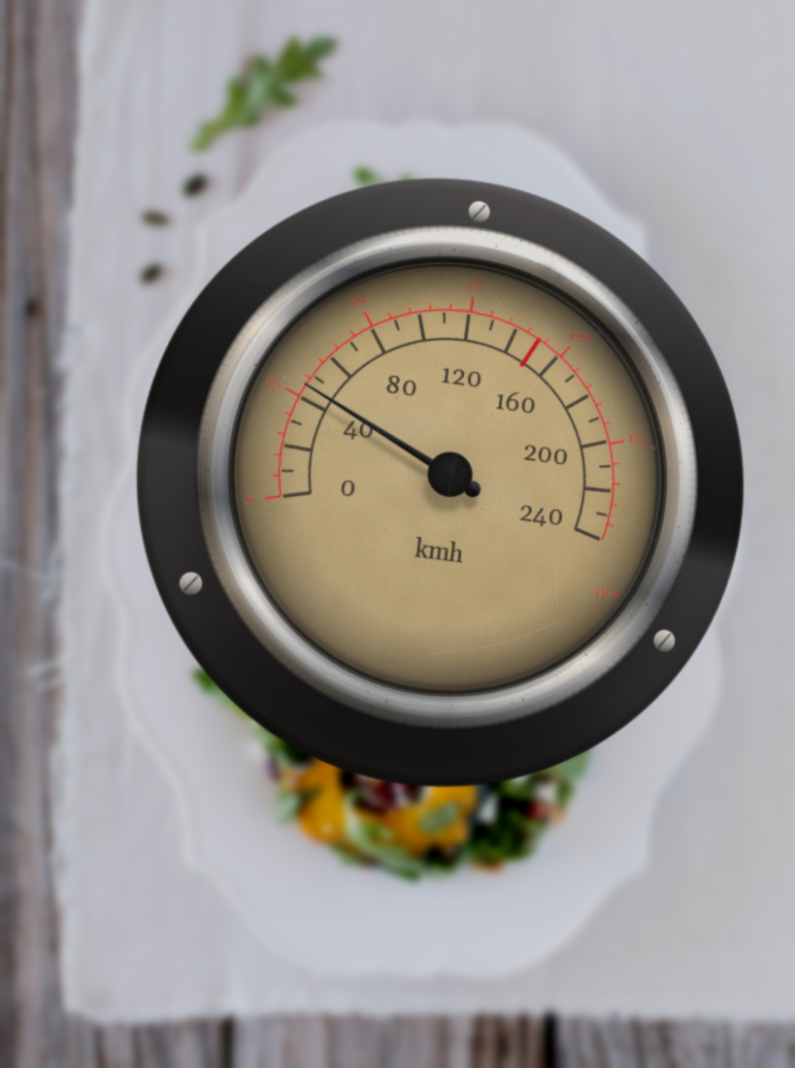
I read 45 km/h
